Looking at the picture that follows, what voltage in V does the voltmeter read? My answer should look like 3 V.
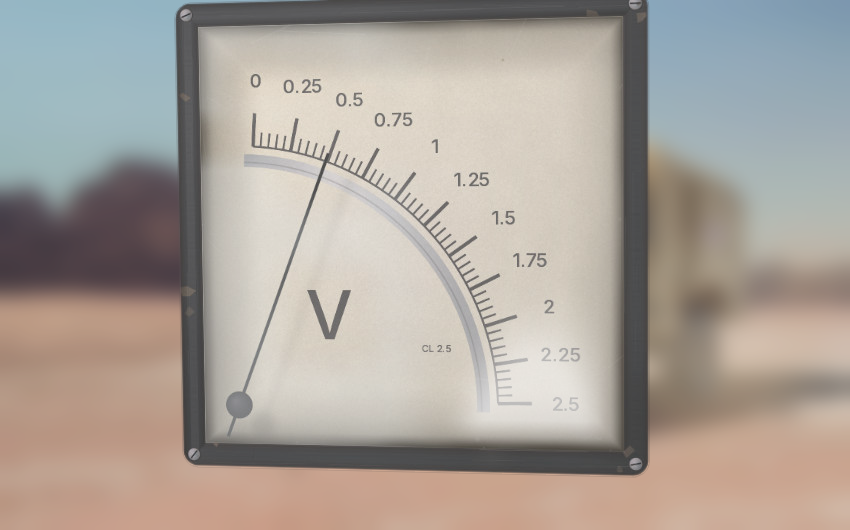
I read 0.5 V
